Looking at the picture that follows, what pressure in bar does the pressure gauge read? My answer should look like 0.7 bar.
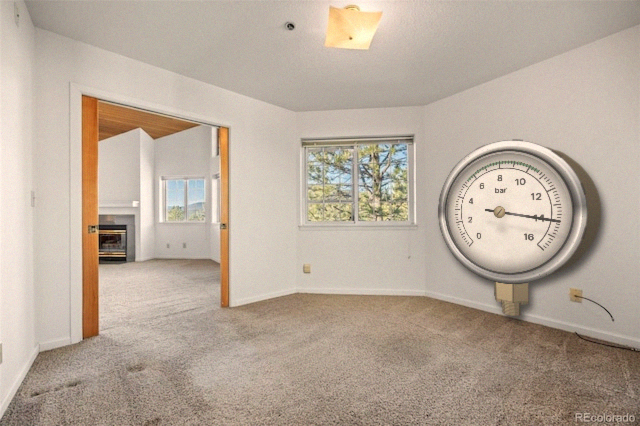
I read 14 bar
